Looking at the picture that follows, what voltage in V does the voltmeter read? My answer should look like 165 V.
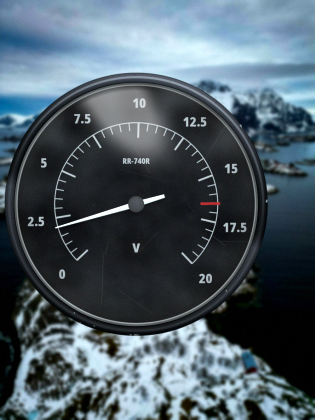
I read 2 V
